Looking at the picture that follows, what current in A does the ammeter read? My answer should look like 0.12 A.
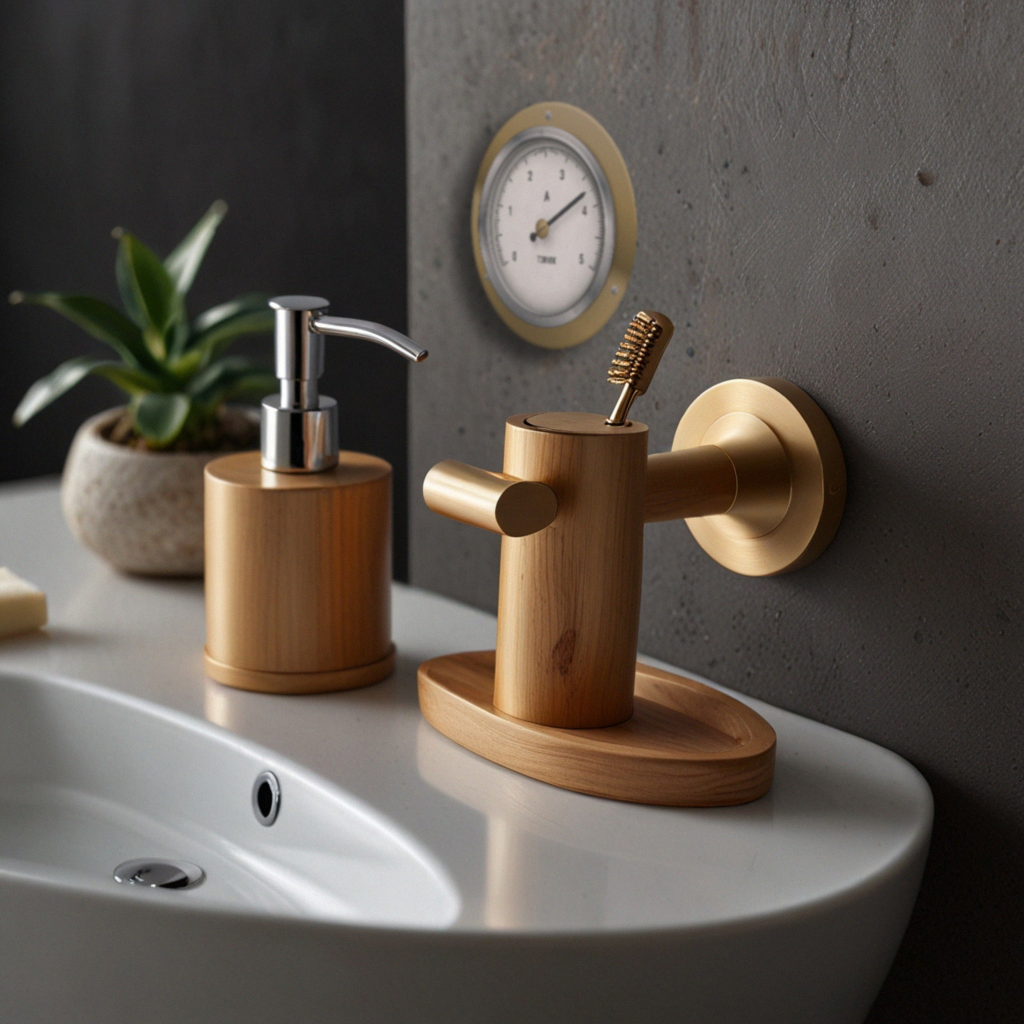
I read 3.75 A
